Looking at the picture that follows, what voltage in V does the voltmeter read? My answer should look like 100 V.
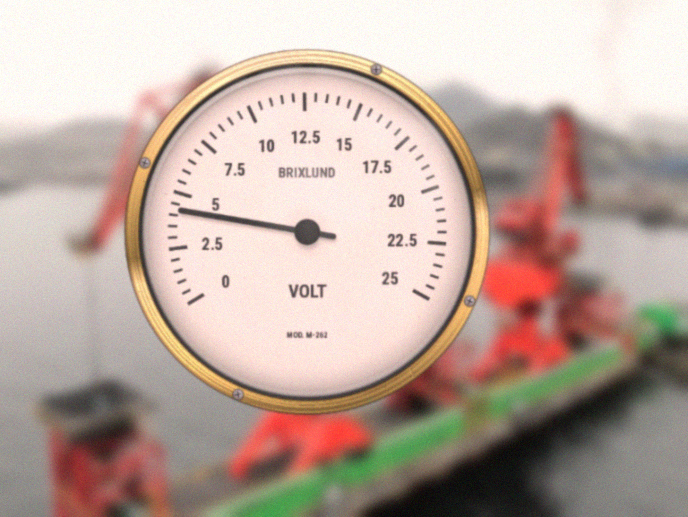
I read 4.25 V
